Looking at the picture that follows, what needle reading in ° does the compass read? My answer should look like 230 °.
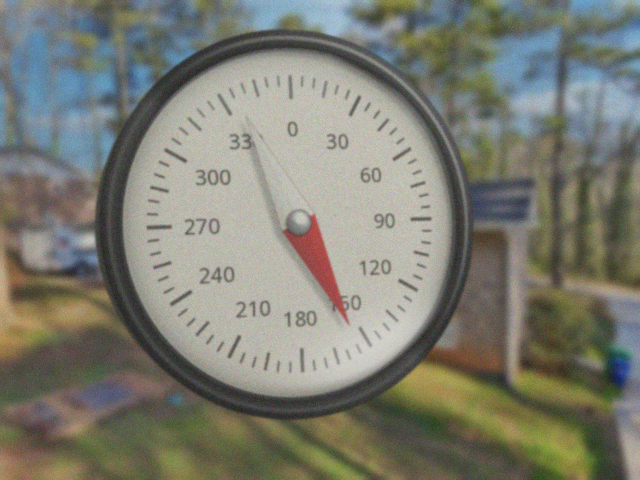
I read 155 °
